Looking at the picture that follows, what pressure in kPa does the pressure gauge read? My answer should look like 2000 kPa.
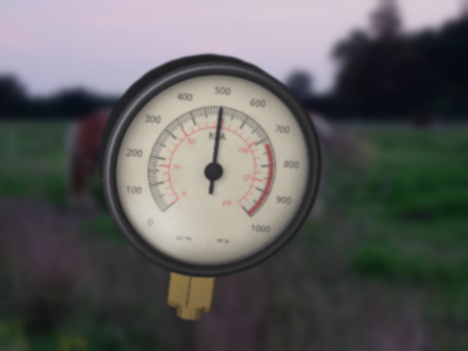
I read 500 kPa
